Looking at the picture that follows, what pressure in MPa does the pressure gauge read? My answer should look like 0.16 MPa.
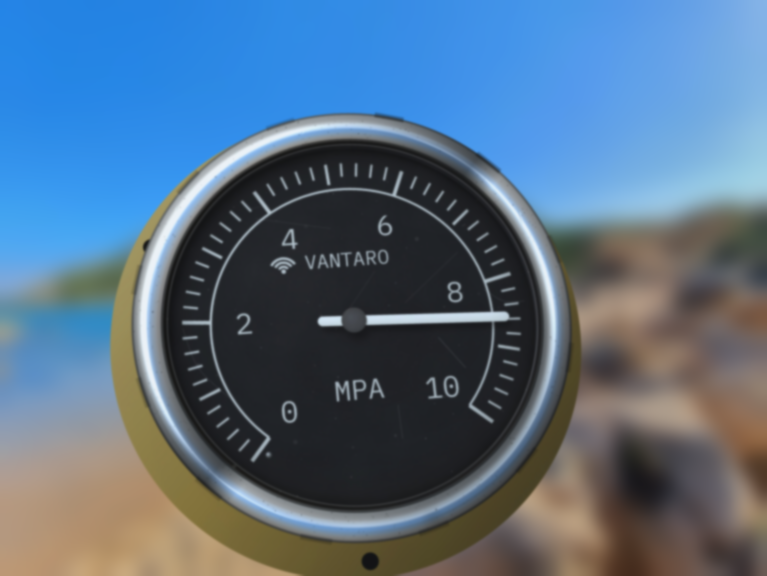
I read 8.6 MPa
